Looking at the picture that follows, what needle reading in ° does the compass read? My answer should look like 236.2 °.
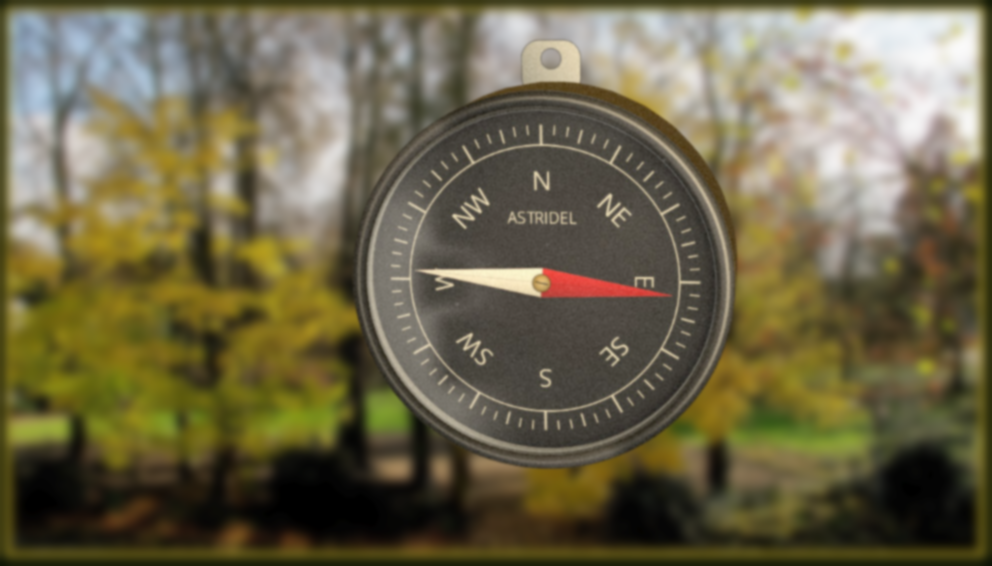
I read 95 °
